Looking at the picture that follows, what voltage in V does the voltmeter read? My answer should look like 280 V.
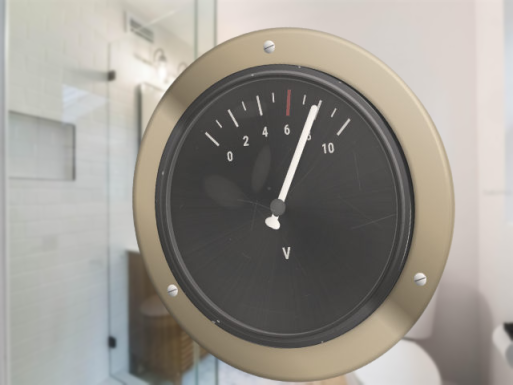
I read 8 V
